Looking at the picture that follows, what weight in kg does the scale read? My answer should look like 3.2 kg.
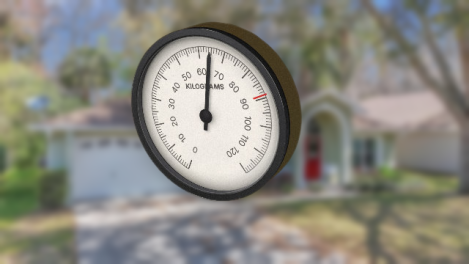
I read 65 kg
